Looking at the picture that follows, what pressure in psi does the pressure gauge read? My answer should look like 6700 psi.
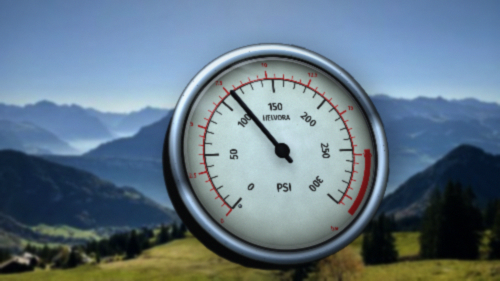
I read 110 psi
